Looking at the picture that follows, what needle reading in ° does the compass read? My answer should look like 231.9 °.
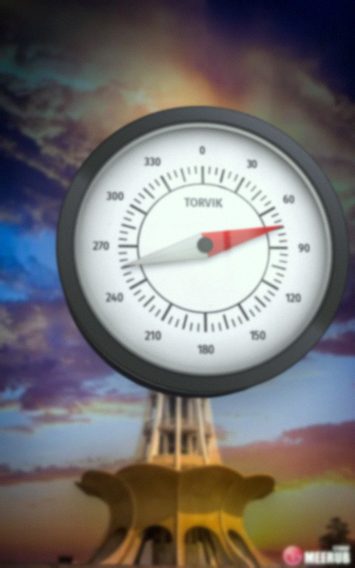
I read 75 °
